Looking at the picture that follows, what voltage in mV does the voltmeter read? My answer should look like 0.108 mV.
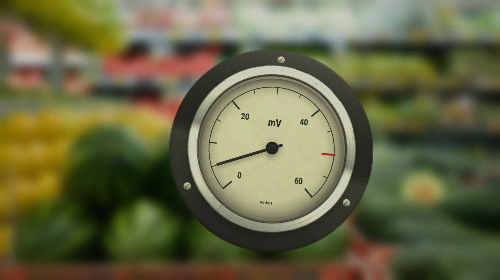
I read 5 mV
